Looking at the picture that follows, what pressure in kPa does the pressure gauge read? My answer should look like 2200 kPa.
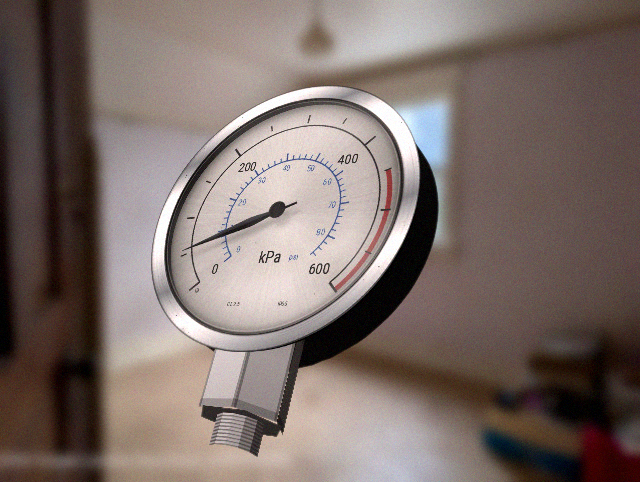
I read 50 kPa
